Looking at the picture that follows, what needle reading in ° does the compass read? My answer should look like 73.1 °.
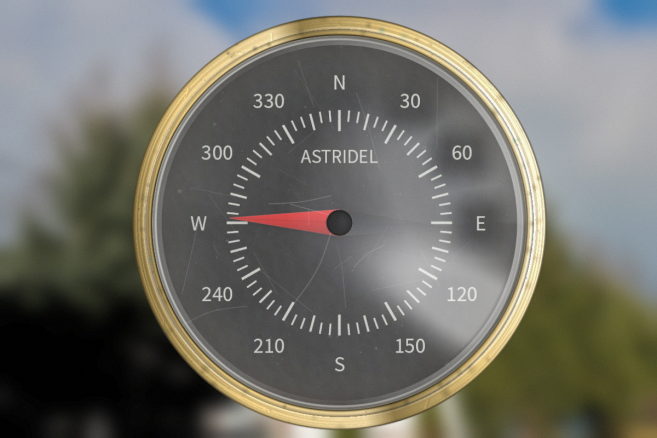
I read 272.5 °
